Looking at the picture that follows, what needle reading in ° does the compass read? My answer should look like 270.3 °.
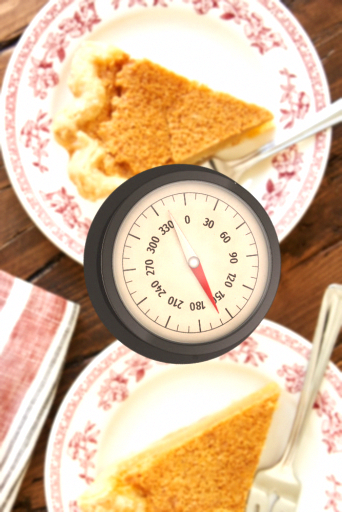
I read 160 °
